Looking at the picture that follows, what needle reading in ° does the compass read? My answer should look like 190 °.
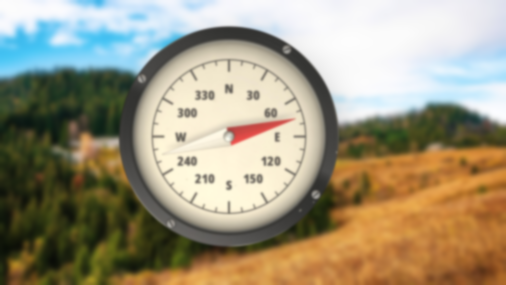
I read 75 °
